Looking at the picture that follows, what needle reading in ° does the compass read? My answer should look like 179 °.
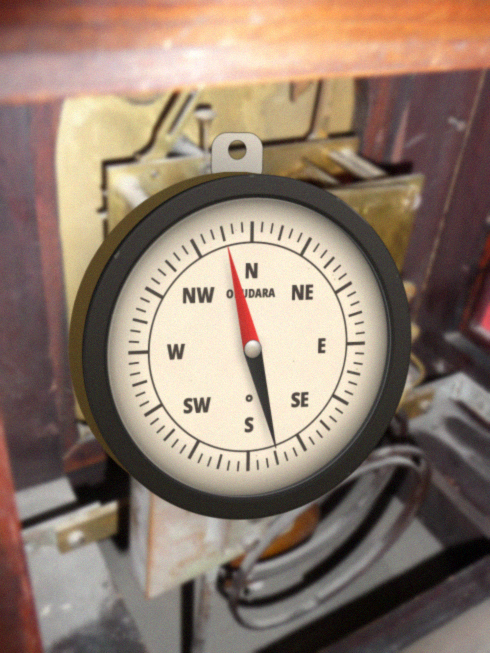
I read 345 °
